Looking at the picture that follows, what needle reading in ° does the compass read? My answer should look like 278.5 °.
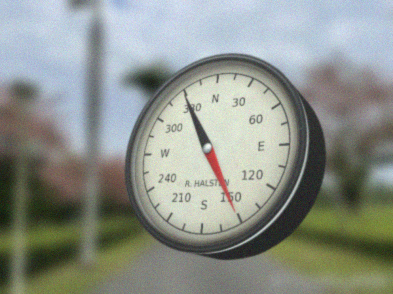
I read 150 °
